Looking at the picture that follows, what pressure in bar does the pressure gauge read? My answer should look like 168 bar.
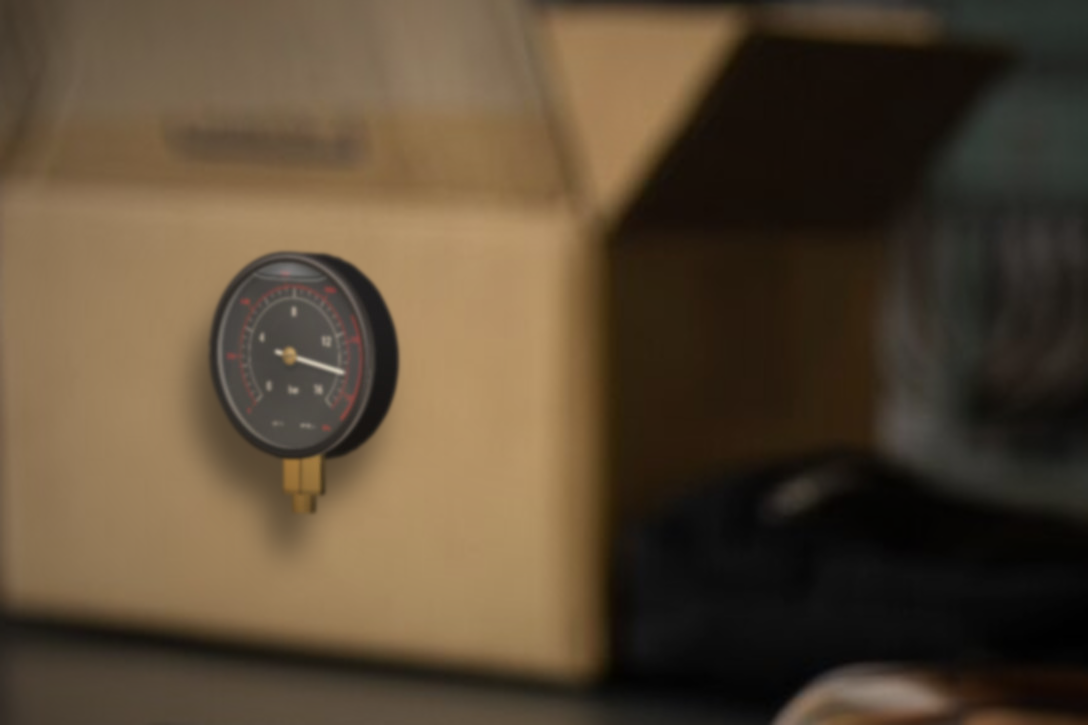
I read 14 bar
